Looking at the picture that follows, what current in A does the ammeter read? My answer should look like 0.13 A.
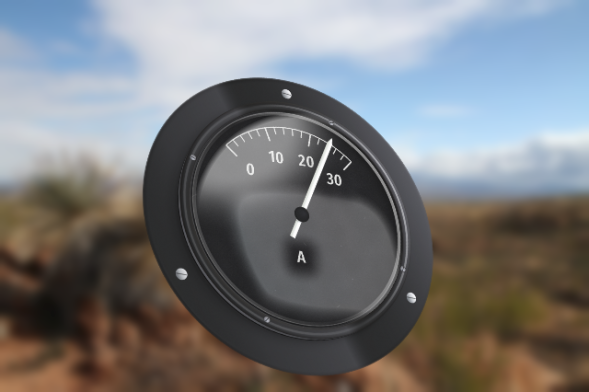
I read 24 A
